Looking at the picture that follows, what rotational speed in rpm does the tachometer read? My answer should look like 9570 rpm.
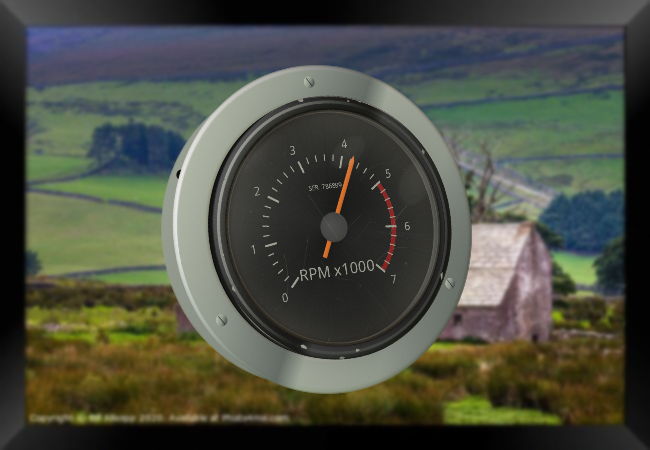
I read 4200 rpm
